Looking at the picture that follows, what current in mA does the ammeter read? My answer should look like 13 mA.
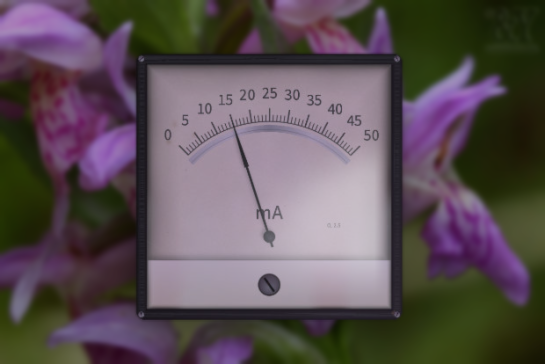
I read 15 mA
